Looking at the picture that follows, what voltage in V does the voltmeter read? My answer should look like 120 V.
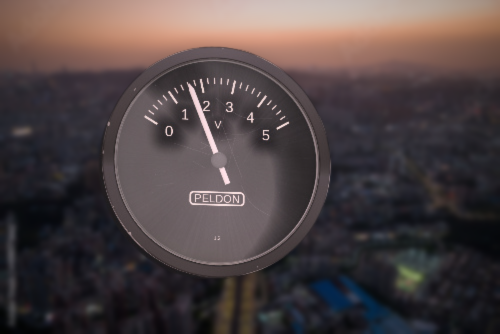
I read 1.6 V
